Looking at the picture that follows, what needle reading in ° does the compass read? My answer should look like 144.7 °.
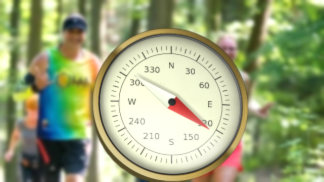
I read 125 °
